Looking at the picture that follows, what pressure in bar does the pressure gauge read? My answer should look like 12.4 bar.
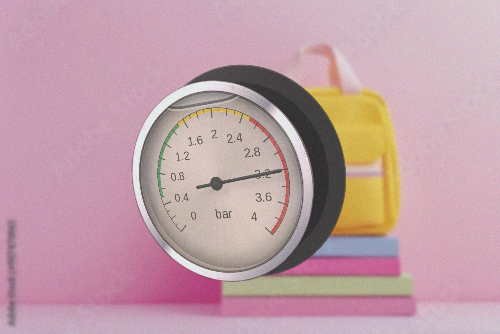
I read 3.2 bar
